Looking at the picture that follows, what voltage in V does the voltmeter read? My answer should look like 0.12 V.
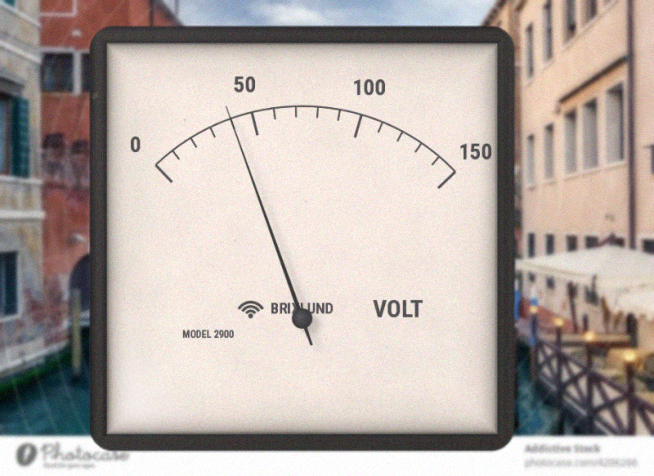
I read 40 V
